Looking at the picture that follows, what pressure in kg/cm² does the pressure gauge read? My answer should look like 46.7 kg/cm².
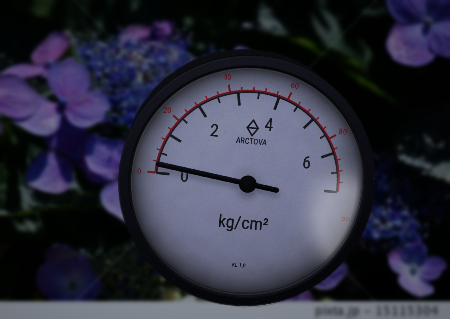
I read 0.25 kg/cm²
